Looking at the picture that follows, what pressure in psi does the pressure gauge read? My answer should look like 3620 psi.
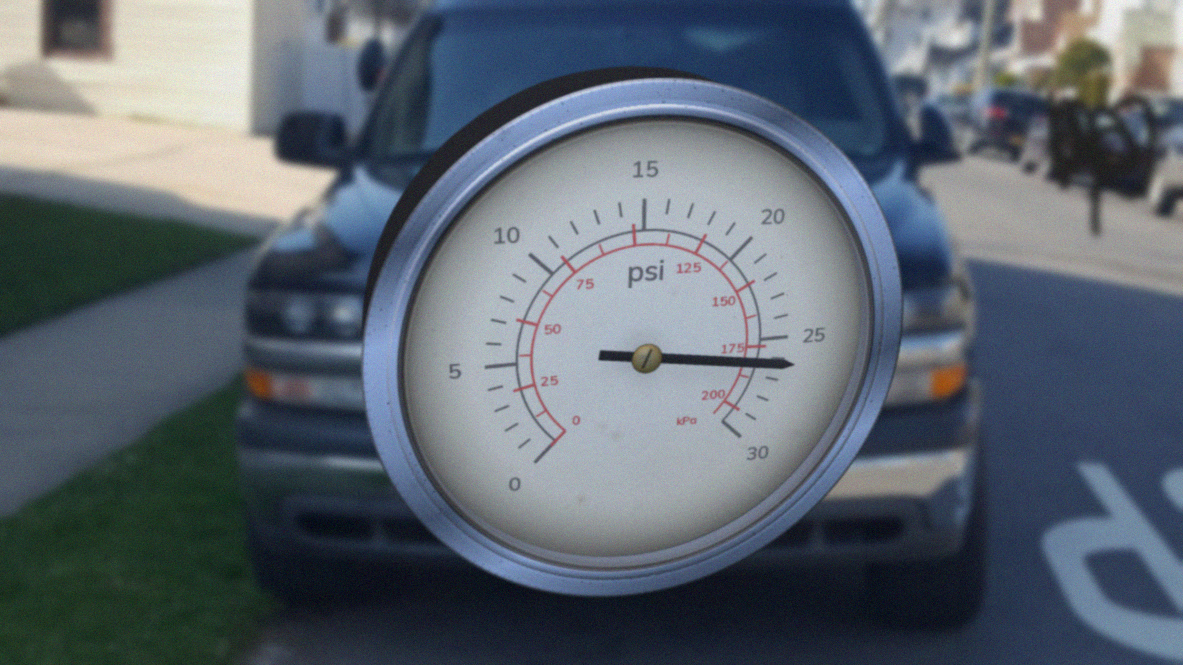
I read 26 psi
